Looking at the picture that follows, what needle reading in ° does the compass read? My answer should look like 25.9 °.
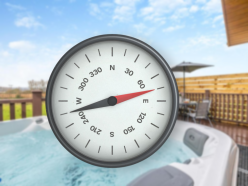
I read 75 °
